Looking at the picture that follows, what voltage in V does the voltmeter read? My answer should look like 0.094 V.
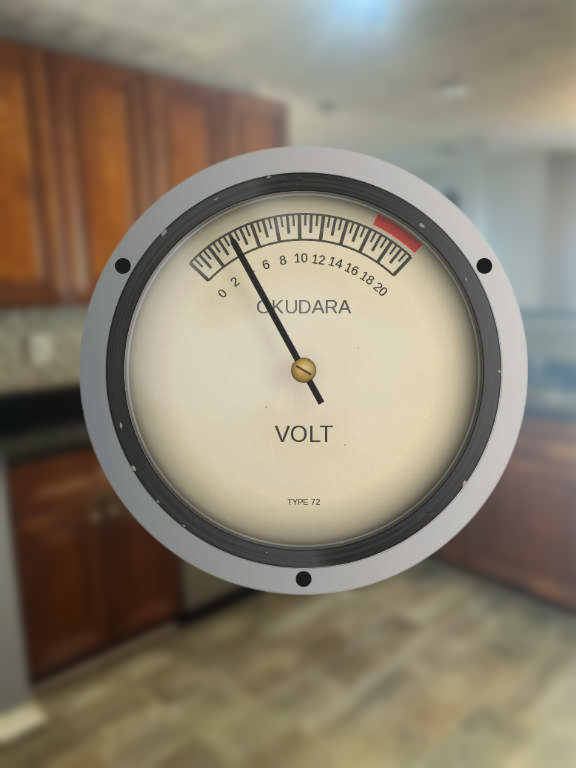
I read 4 V
